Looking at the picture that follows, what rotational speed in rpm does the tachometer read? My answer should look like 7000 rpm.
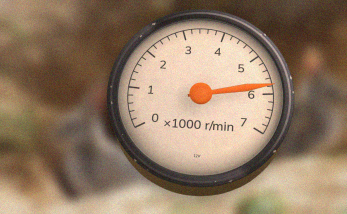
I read 5800 rpm
